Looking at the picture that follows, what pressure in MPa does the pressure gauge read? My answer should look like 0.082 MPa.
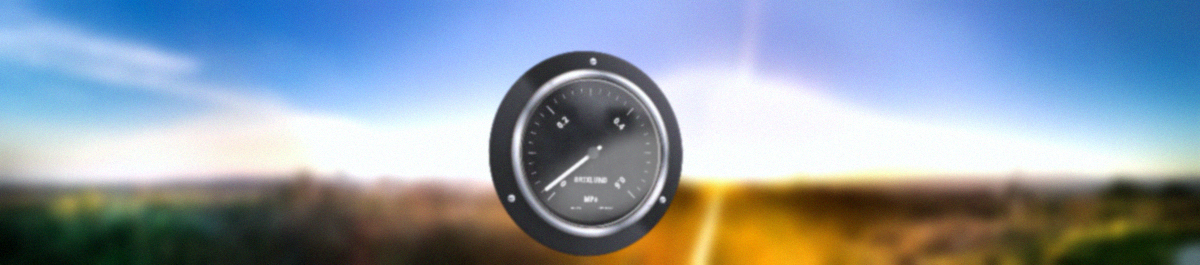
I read 0.02 MPa
